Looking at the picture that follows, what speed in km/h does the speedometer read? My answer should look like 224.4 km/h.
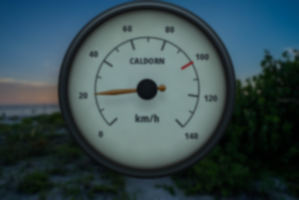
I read 20 km/h
